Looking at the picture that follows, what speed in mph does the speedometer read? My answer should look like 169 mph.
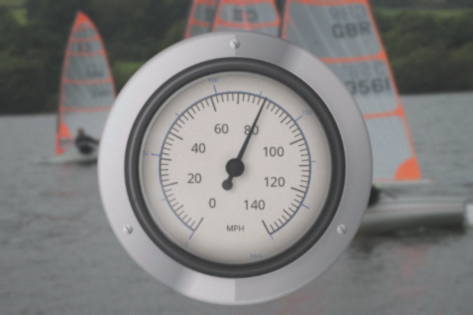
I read 80 mph
